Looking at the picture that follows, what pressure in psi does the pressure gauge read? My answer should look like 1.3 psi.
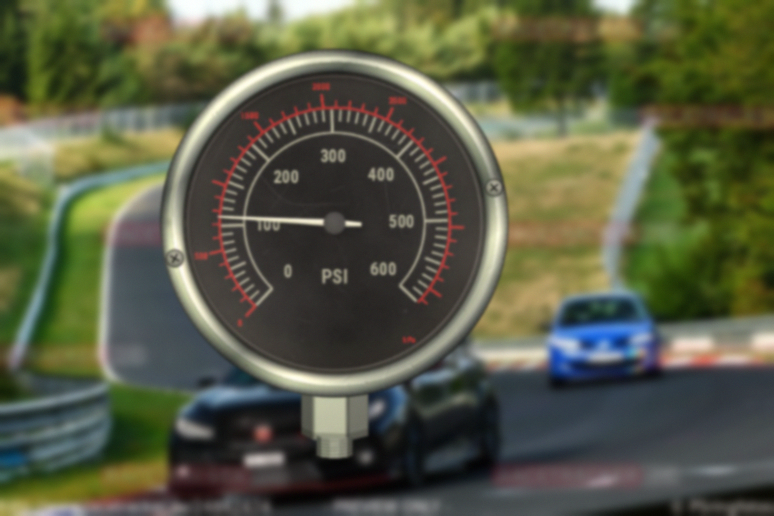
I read 110 psi
